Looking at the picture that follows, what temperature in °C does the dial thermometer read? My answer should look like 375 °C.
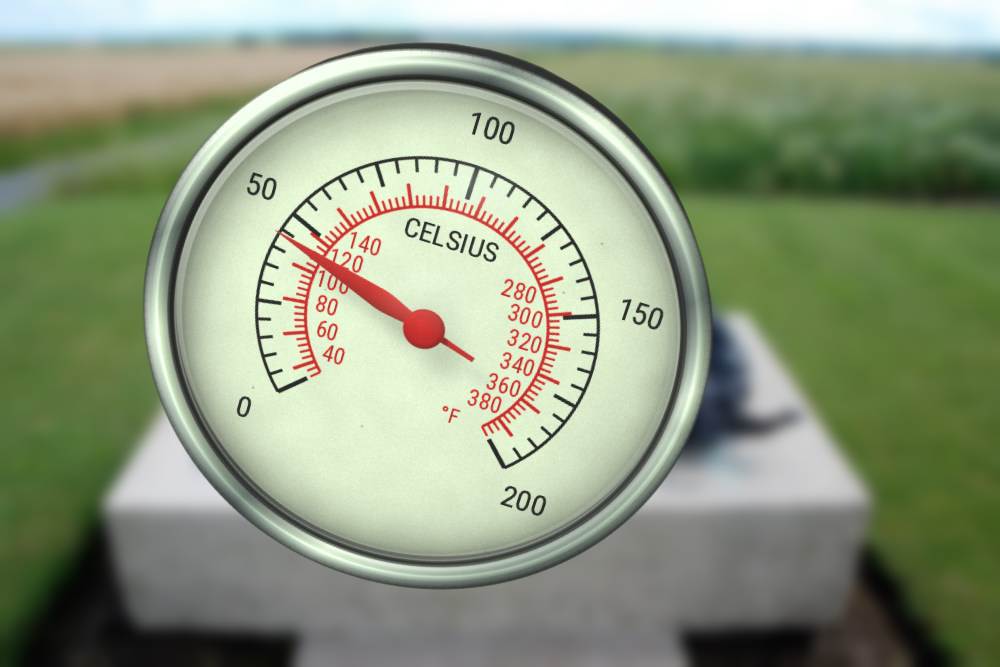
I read 45 °C
